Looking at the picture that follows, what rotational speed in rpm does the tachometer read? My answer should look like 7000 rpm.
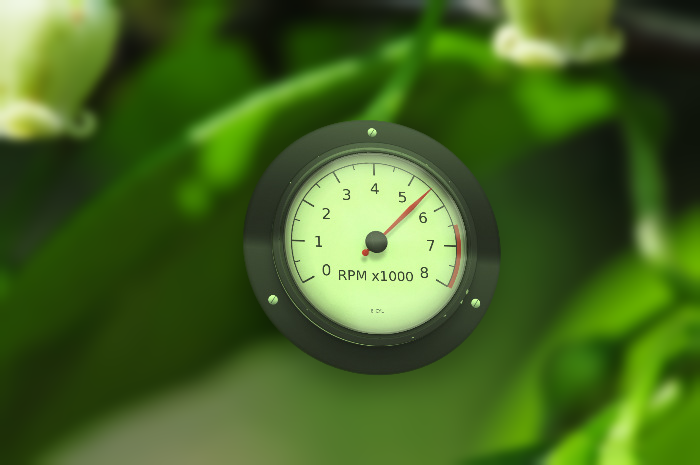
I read 5500 rpm
